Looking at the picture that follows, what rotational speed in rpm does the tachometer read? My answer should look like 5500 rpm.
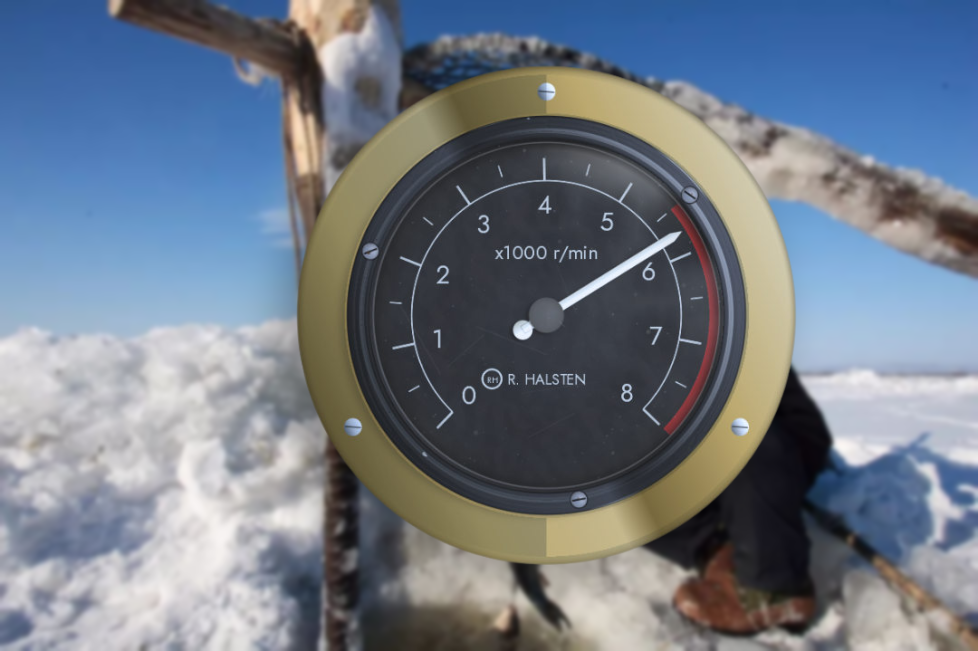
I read 5750 rpm
